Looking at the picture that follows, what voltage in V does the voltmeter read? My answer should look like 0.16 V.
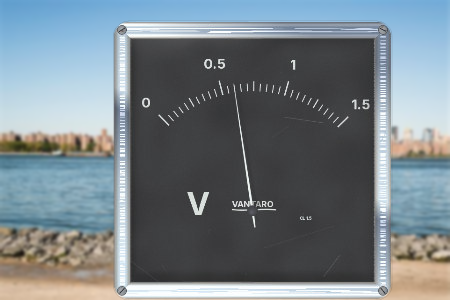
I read 0.6 V
